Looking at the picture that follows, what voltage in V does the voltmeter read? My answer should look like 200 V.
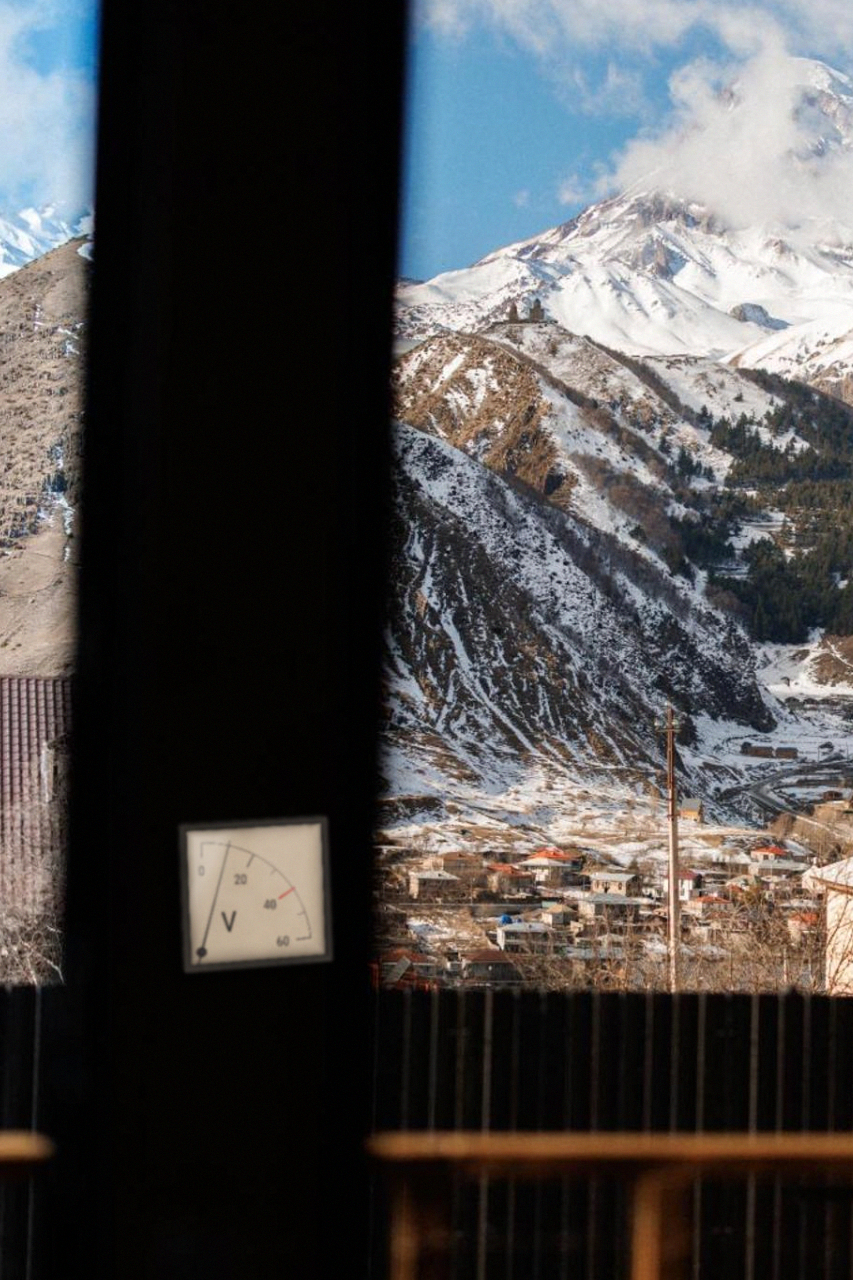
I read 10 V
